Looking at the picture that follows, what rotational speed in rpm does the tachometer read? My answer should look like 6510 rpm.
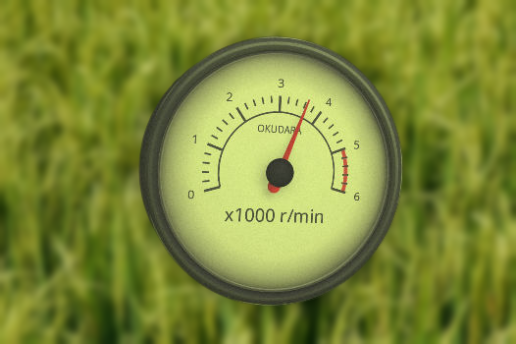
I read 3600 rpm
